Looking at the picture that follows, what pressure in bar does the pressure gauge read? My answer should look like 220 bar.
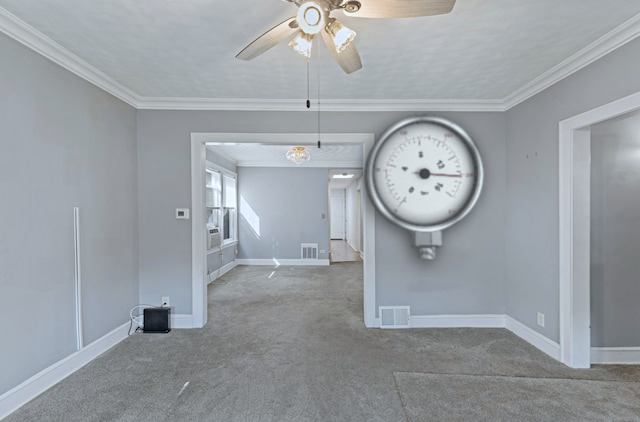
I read 14 bar
